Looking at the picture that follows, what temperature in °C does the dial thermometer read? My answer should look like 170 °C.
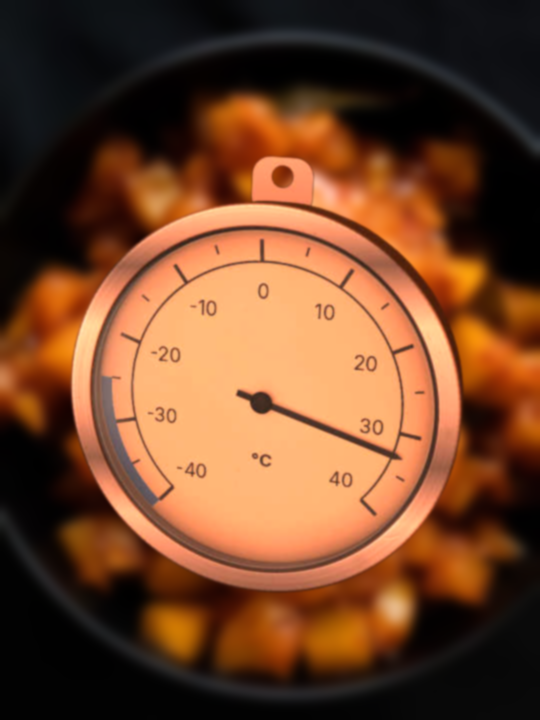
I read 32.5 °C
